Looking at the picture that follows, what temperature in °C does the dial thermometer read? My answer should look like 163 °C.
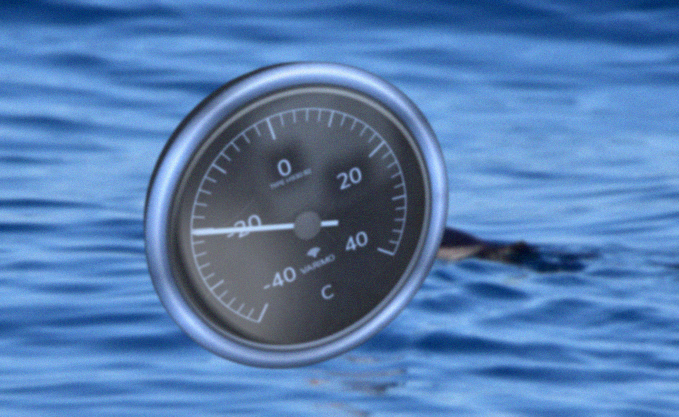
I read -20 °C
